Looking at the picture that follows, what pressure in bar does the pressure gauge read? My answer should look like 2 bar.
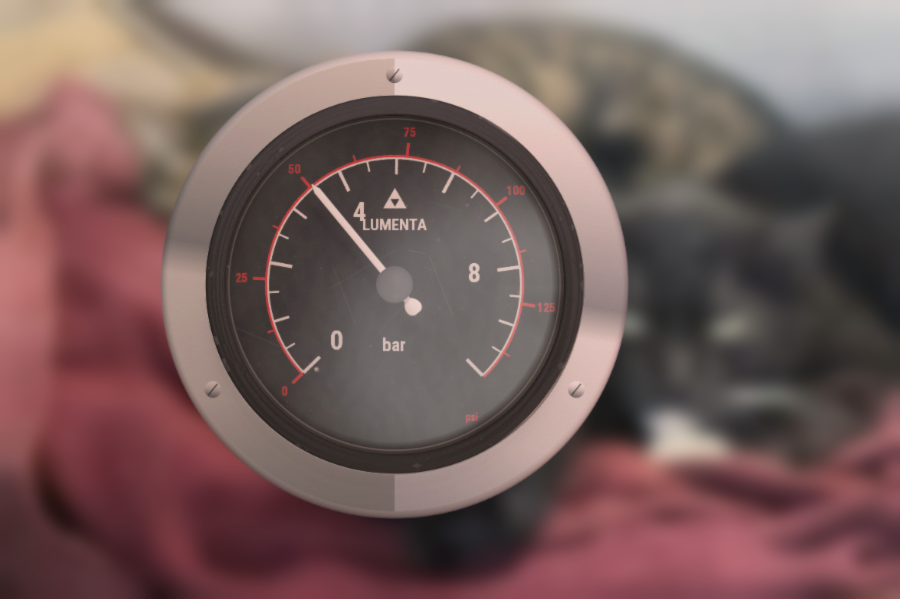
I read 3.5 bar
